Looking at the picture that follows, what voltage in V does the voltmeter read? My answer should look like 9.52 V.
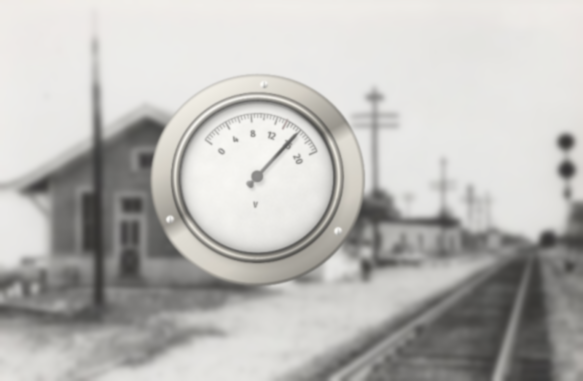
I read 16 V
